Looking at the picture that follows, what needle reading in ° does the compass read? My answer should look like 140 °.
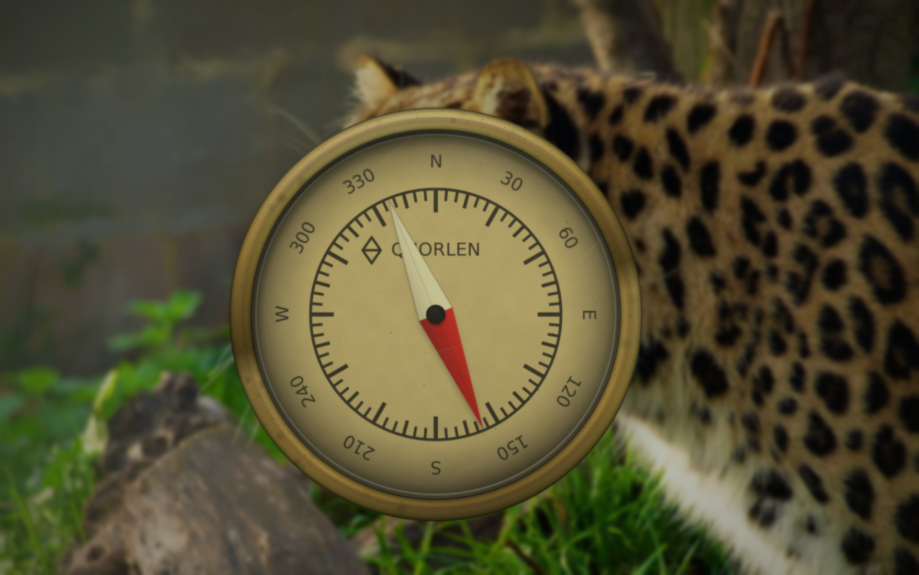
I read 157.5 °
